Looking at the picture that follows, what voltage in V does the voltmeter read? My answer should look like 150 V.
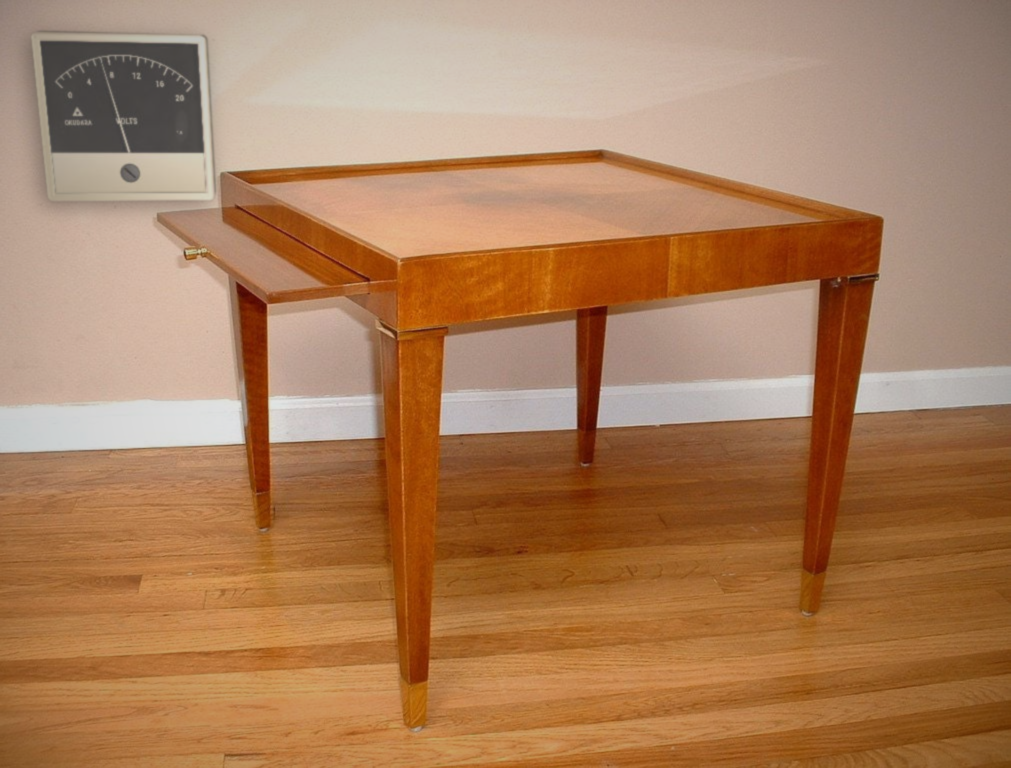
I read 7 V
